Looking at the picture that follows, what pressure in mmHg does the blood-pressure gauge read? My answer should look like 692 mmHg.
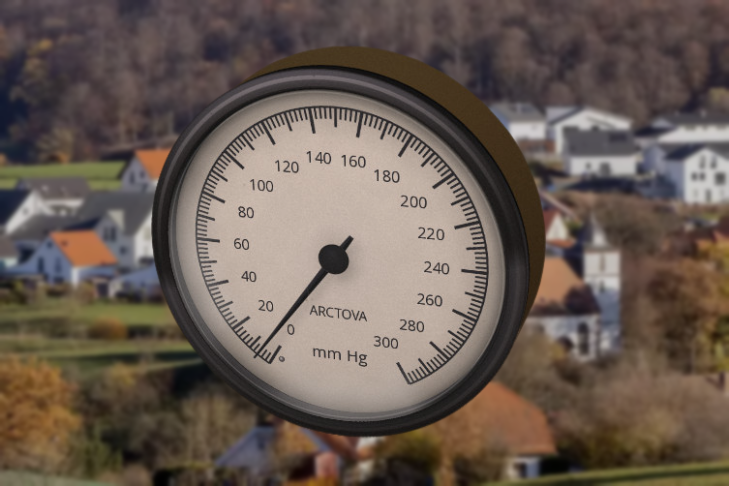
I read 6 mmHg
